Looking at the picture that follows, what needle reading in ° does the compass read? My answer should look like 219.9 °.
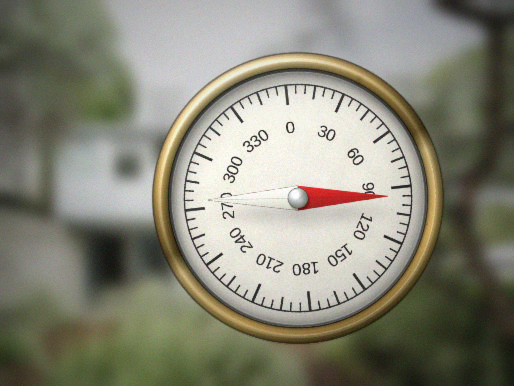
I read 95 °
